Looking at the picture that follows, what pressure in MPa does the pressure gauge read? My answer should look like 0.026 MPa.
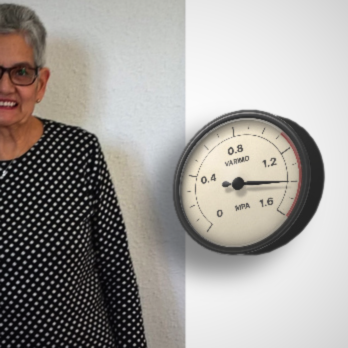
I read 1.4 MPa
